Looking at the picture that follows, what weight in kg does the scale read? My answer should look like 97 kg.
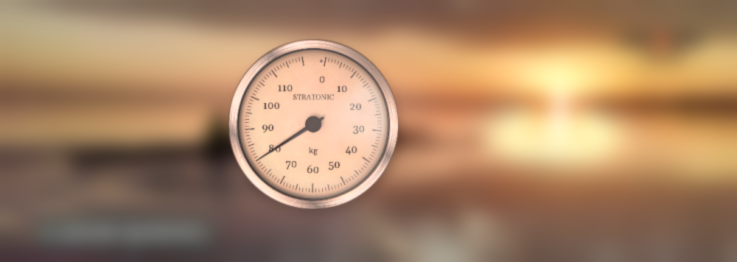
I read 80 kg
